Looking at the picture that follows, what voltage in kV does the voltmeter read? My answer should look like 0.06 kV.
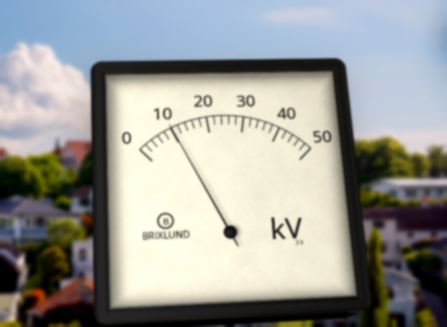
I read 10 kV
